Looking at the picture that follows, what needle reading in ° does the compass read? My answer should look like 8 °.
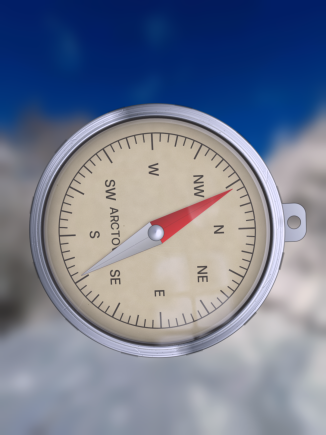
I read 332.5 °
